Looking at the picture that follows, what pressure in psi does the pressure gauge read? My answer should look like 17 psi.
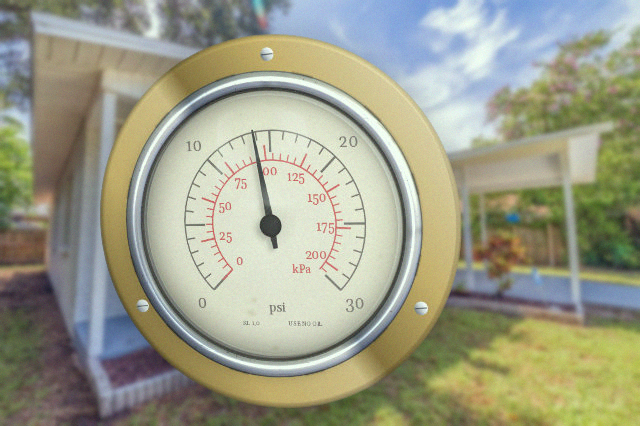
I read 14 psi
